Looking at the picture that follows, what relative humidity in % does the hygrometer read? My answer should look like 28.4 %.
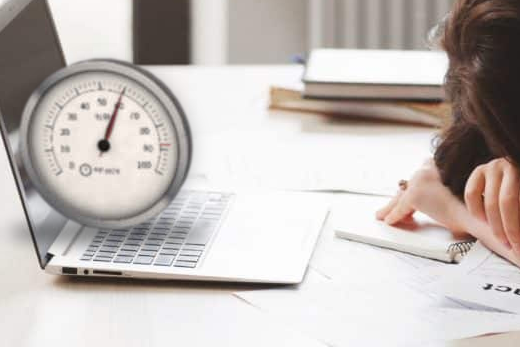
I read 60 %
